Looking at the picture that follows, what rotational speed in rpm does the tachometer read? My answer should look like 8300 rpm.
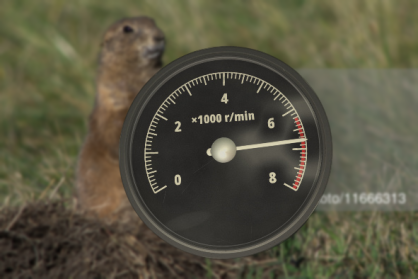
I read 6800 rpm
